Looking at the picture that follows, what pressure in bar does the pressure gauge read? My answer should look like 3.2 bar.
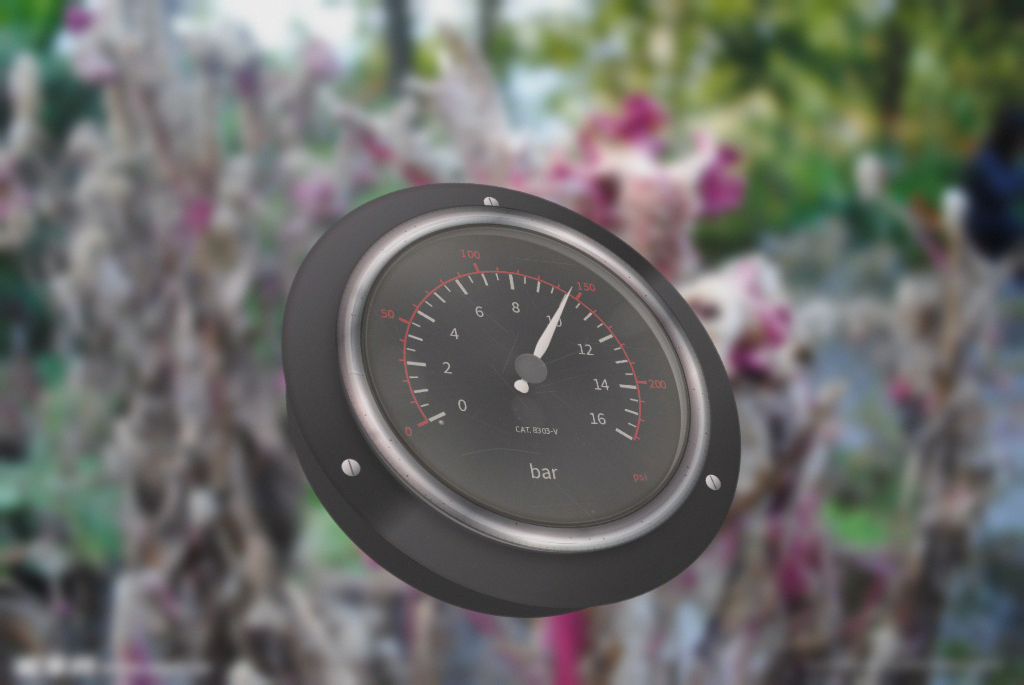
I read 10 bar
